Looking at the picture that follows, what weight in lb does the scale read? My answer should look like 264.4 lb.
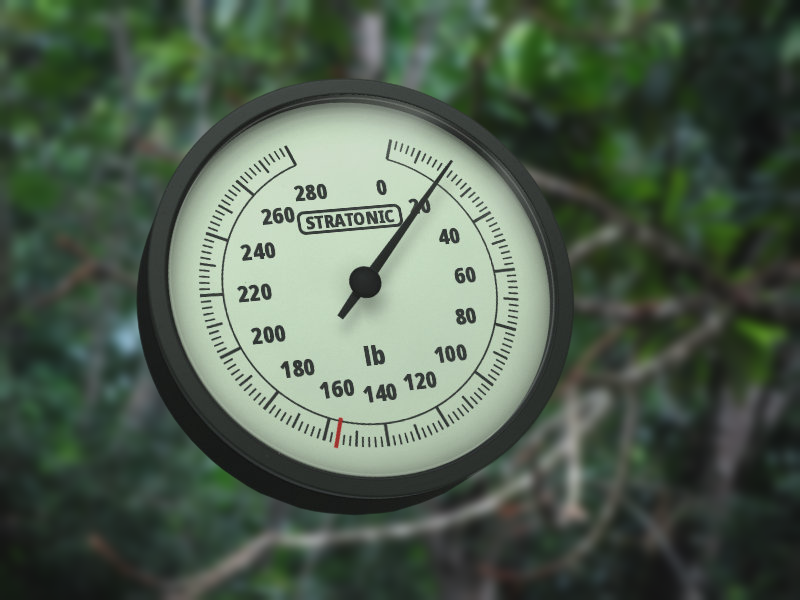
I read 20 lb
